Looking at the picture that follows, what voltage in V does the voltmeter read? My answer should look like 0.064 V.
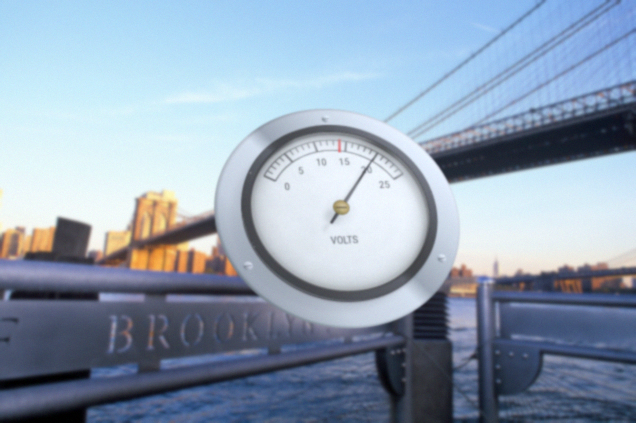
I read 20 V
